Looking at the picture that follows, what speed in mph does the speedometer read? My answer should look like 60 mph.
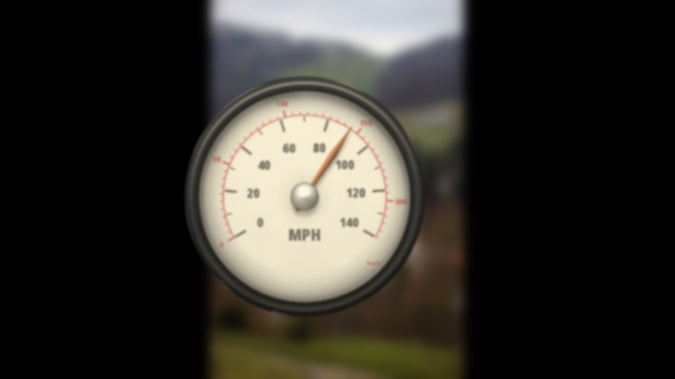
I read 90 mph
